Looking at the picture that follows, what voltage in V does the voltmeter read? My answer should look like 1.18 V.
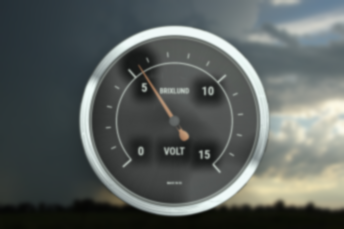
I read 5.5 V
